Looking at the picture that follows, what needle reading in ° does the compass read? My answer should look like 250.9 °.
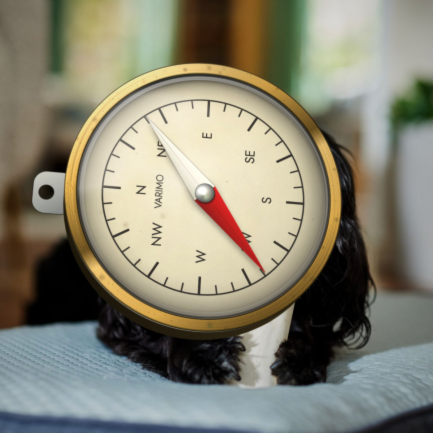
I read 230 °
